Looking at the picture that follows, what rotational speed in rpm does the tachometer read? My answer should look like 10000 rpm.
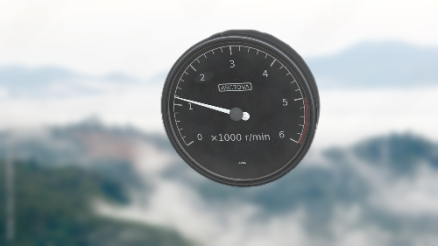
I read 1200 rpm
